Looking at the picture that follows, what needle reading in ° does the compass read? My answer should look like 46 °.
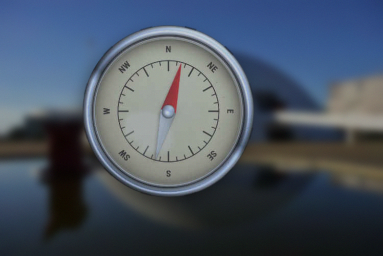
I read 15 °
